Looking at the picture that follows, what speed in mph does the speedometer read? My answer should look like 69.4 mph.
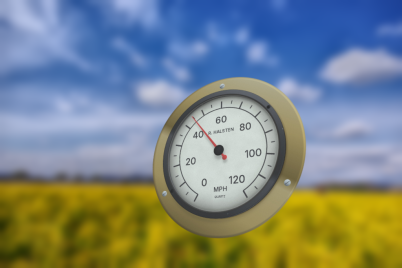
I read 45 mph
